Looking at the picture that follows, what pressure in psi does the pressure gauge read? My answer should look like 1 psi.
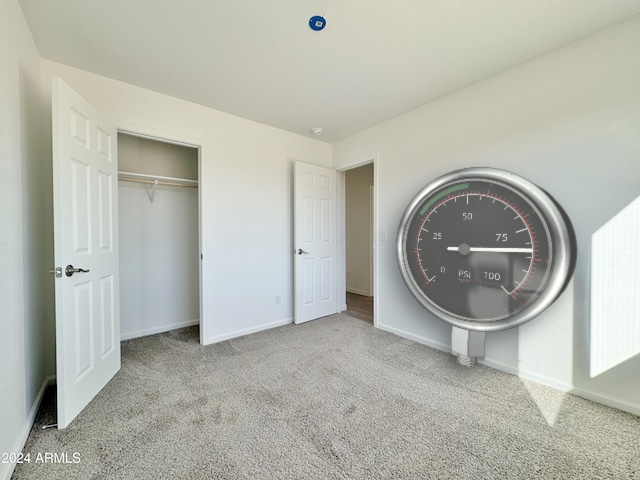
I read 82.5 psi
